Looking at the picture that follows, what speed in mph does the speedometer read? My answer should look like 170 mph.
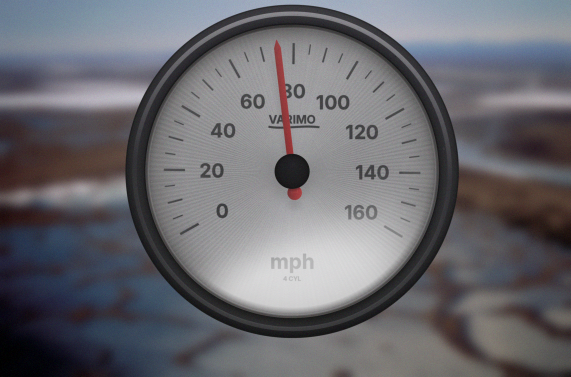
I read 75 mph
